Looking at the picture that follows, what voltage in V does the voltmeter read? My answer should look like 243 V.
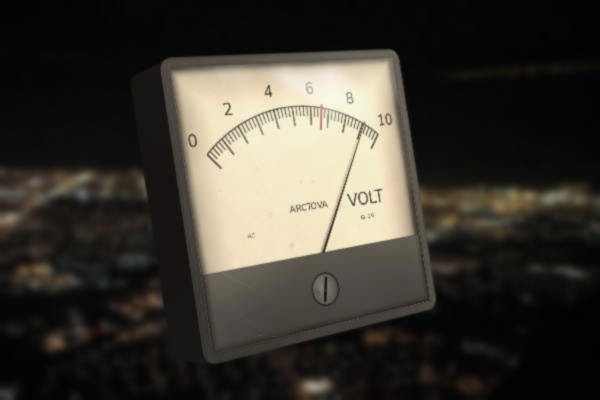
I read 9 V
